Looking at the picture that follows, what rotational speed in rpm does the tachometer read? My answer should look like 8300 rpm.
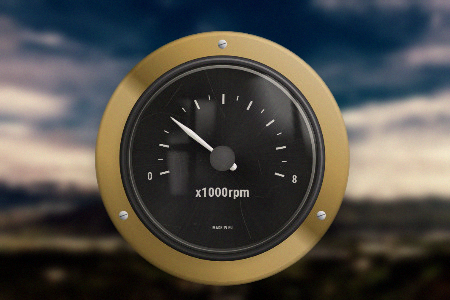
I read 2000 rpm
